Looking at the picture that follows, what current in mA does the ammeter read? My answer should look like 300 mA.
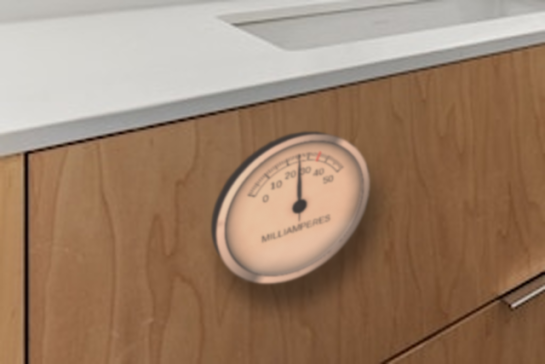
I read 25 mA
